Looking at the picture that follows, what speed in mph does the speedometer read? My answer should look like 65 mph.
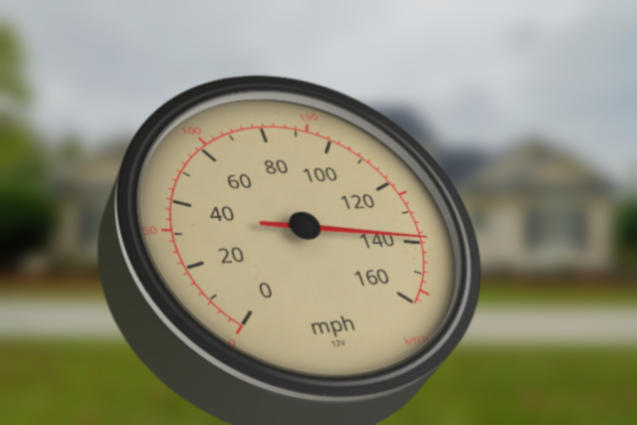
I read 140 mph
